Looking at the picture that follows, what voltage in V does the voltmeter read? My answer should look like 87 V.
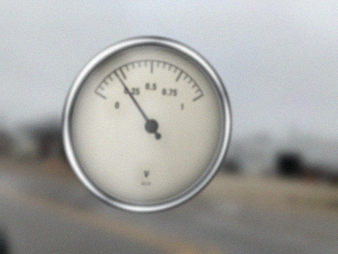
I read 0.2 V
